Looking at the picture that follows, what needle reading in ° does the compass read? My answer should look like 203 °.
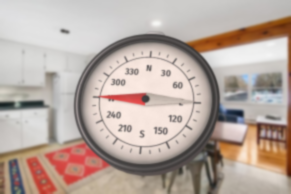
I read 270 °
